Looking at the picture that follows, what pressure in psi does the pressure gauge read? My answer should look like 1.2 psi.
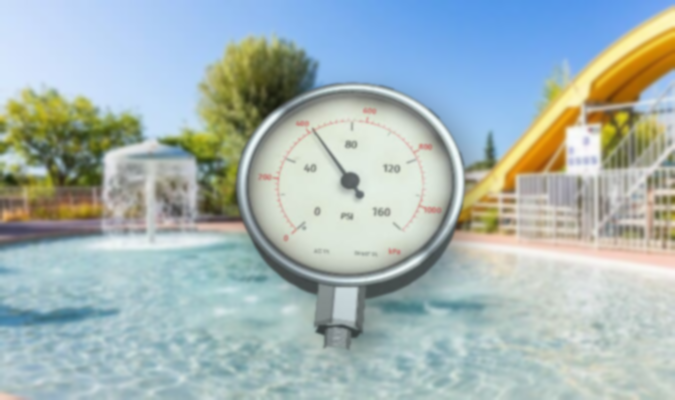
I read 60 psi
